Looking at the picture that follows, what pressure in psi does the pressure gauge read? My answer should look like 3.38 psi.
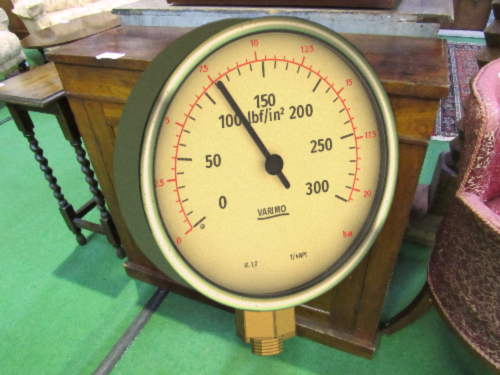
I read 110 psi
